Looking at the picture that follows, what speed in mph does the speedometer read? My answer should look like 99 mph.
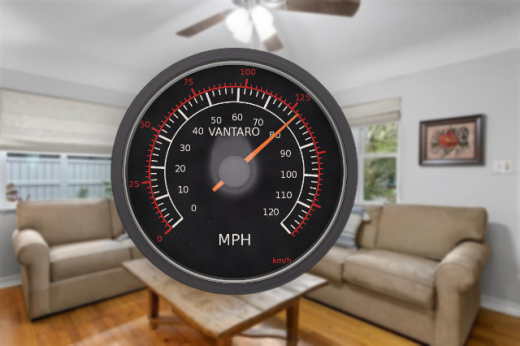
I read 80 mph
